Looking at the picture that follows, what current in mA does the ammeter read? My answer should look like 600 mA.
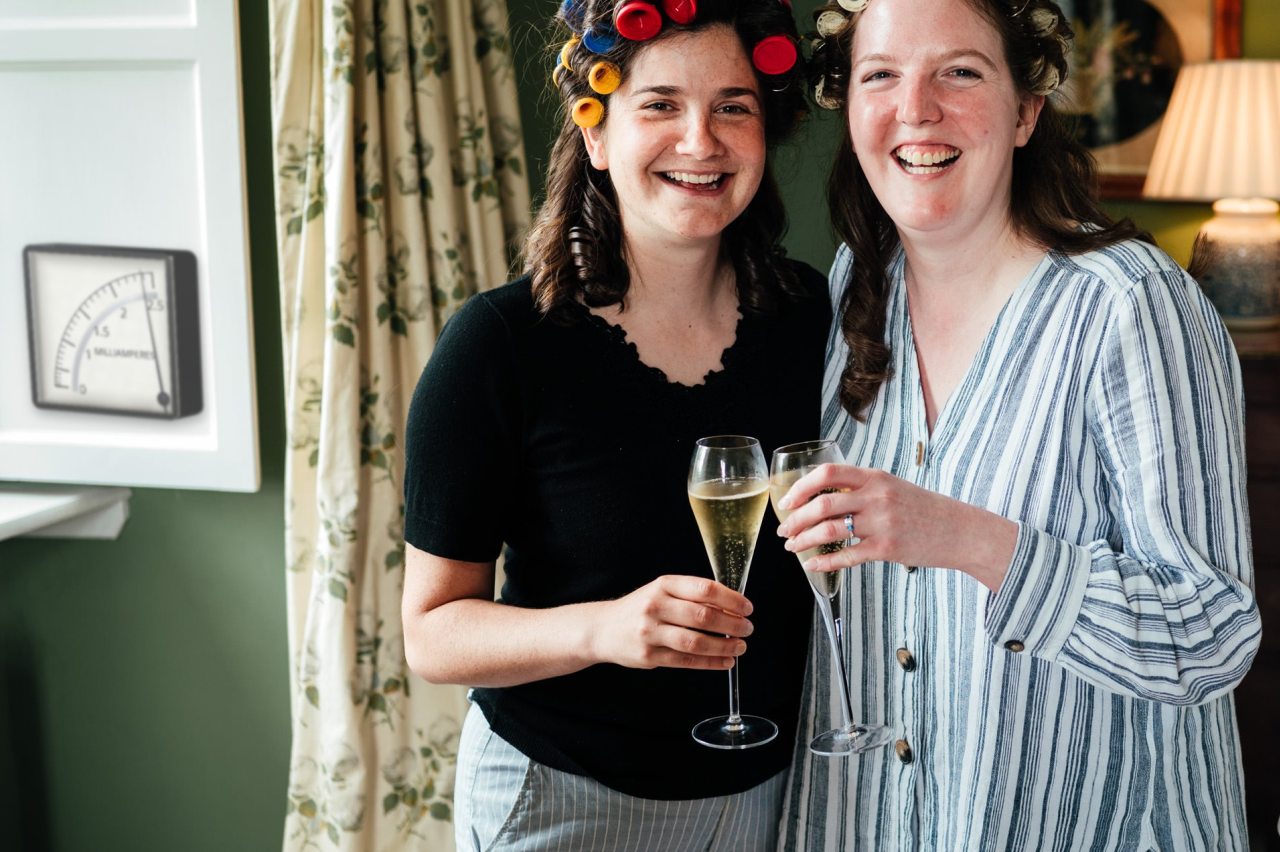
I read 2.4 mA
